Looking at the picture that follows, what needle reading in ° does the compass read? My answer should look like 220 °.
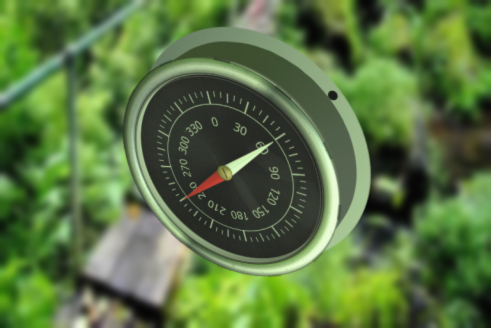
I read 240 °
